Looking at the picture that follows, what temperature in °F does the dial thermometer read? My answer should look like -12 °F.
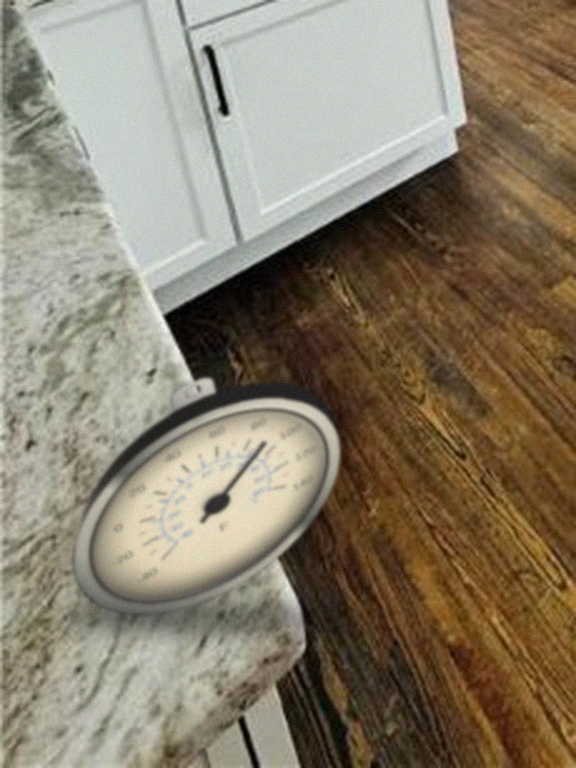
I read 90 °F
